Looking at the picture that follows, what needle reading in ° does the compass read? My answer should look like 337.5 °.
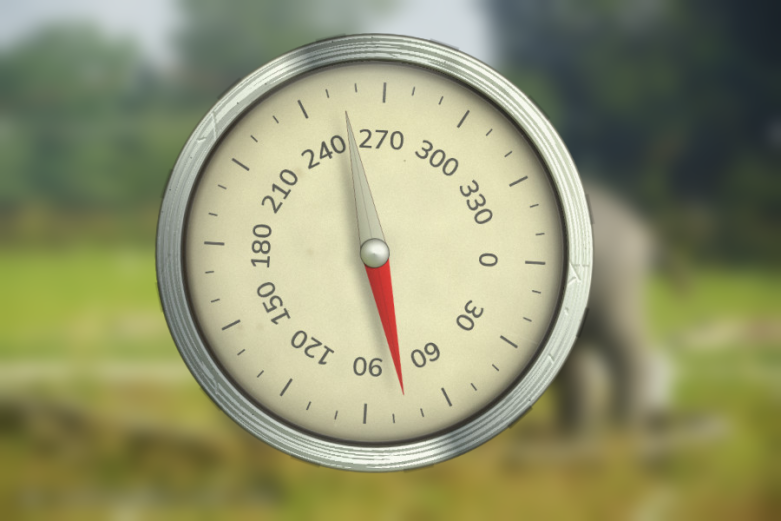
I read 75 °
